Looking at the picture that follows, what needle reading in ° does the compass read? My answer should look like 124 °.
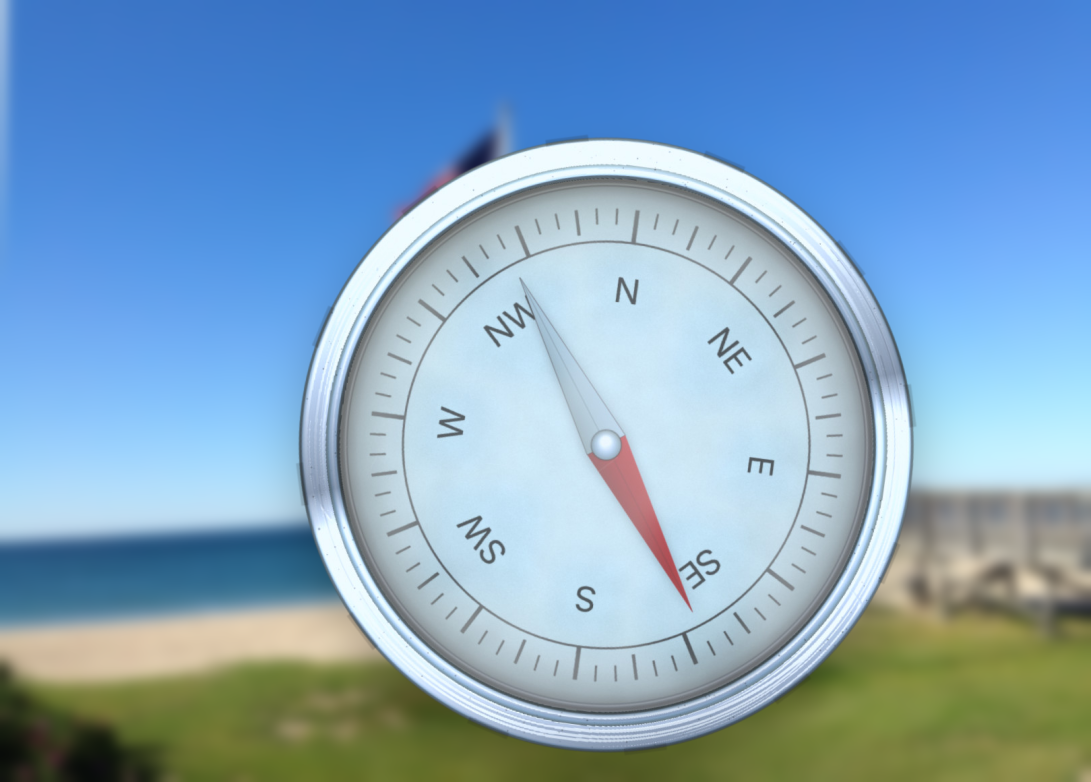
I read 145 °
